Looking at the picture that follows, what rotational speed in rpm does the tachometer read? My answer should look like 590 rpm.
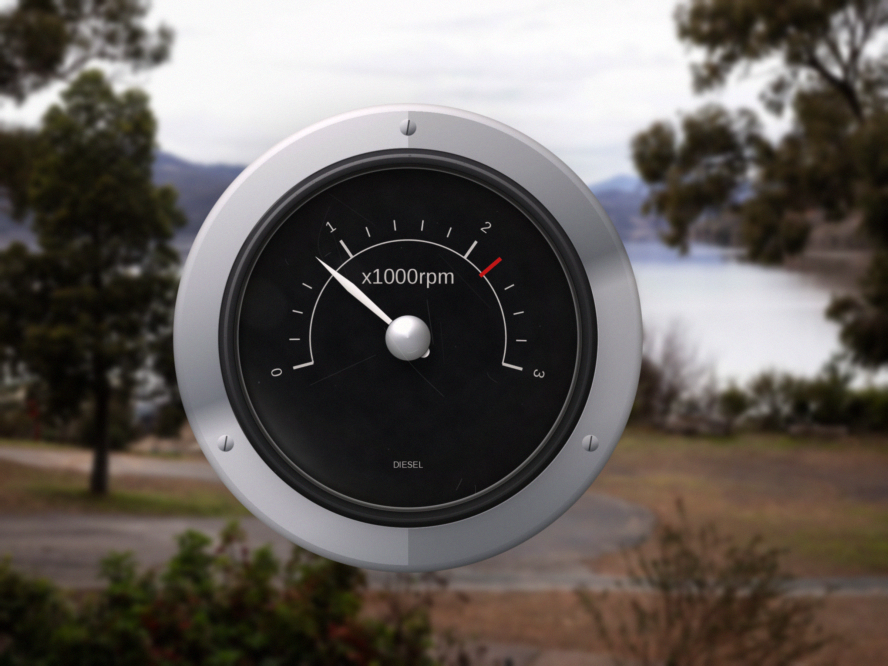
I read 800 rpm
